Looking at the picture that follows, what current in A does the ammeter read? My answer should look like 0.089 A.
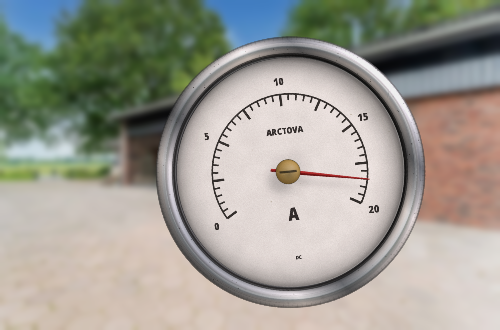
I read 18.5 A
